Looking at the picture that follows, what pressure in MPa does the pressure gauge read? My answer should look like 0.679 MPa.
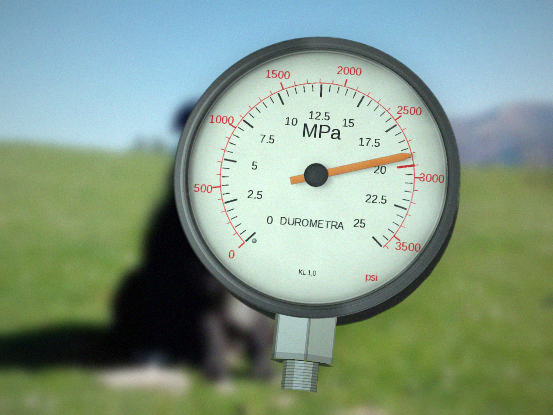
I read 19.5 MPa
